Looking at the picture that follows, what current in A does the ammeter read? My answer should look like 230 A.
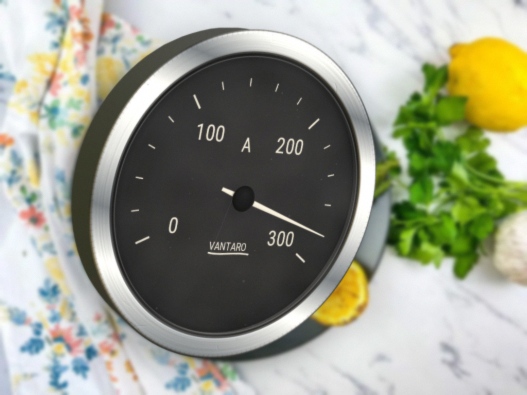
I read 280 A
